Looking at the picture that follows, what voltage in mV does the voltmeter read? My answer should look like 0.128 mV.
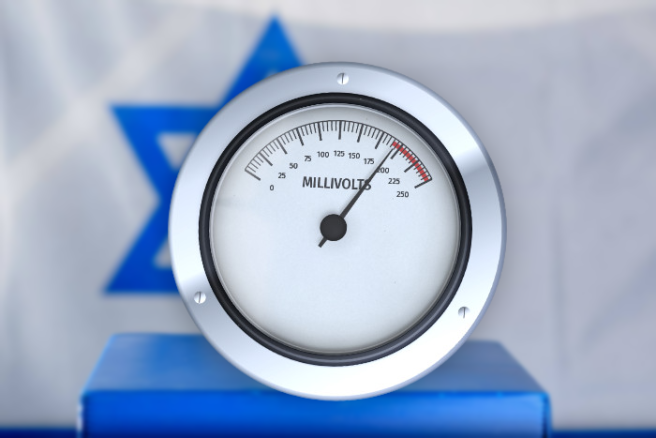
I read 195 mV
